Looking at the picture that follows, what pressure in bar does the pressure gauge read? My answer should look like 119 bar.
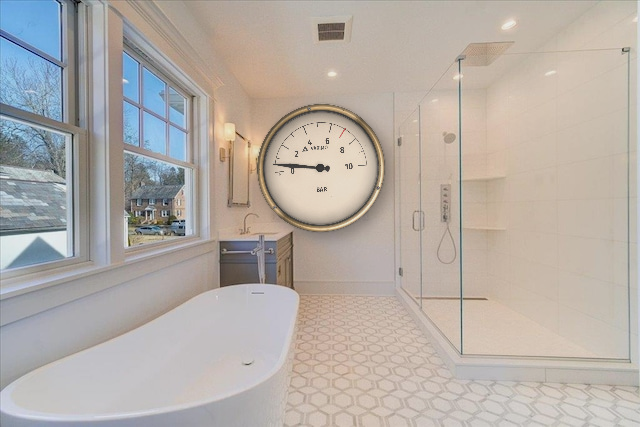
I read 0.5 bar
